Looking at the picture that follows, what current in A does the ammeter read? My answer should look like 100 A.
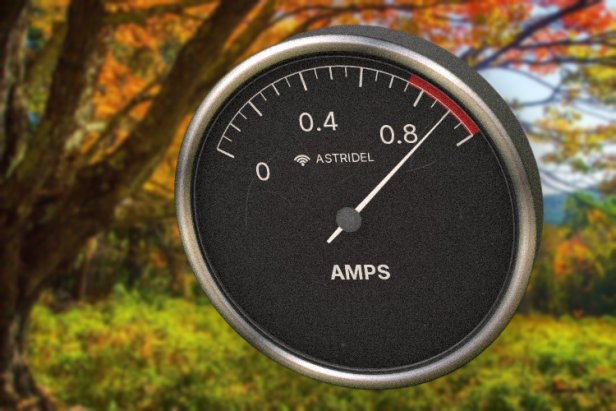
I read 0.9 A
